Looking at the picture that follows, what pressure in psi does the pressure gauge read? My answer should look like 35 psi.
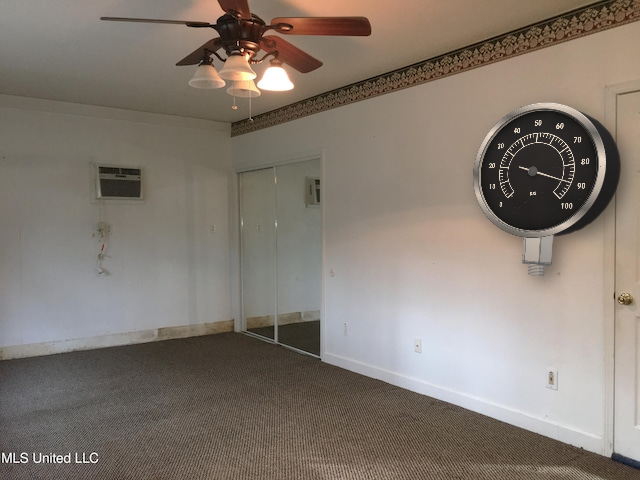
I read 90 psi
